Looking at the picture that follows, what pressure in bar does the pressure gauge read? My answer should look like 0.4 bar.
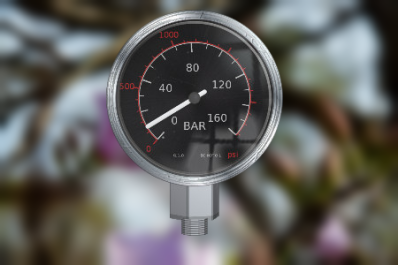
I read 10 bar
